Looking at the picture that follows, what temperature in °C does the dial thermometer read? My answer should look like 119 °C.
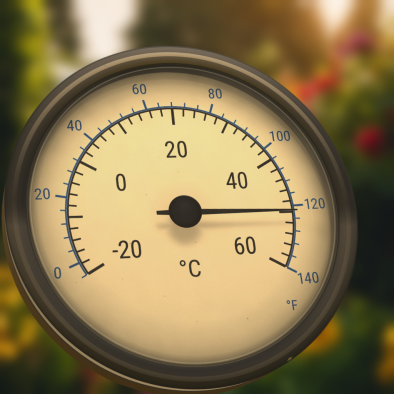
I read 50 °C
